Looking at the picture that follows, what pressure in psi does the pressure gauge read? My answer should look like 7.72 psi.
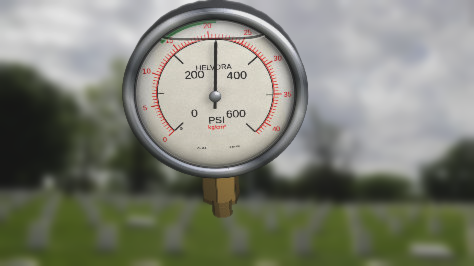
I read 300 psi
